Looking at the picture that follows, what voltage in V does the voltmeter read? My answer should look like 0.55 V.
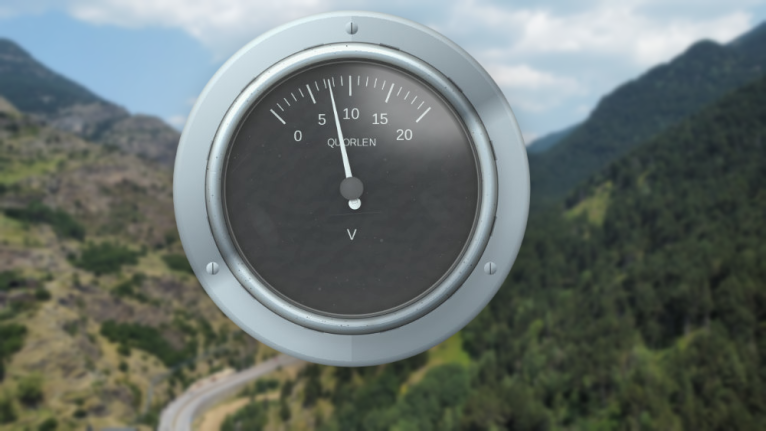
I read 7.5 V
